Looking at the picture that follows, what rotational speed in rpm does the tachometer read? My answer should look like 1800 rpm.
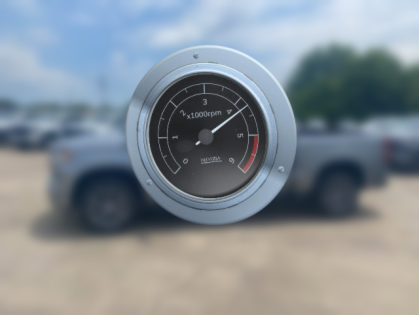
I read 4250 rpm
